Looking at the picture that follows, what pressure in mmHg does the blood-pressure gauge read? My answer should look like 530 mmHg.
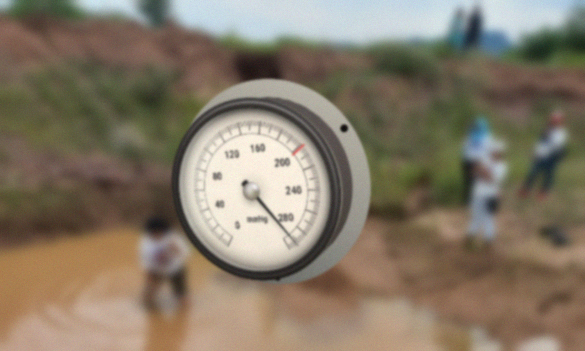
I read 290 mmHg
